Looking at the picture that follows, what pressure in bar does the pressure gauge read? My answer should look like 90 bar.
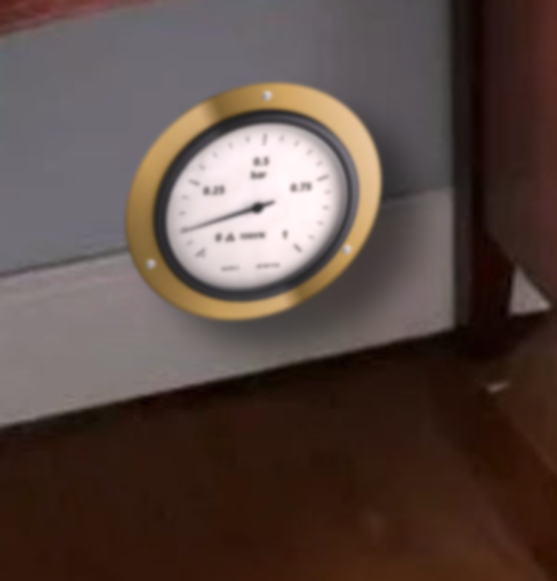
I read 0.1 bar
